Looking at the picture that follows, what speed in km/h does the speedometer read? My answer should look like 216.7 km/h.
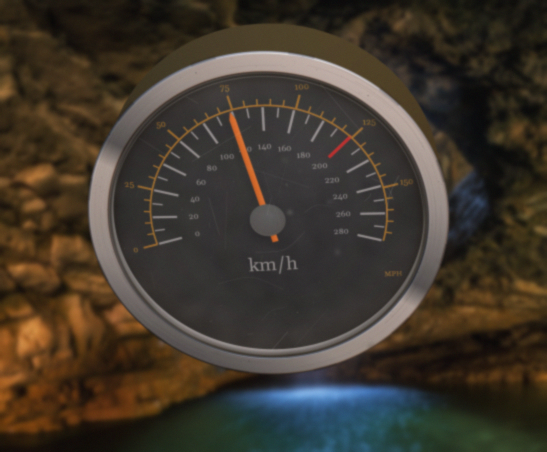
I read 120 km/h
